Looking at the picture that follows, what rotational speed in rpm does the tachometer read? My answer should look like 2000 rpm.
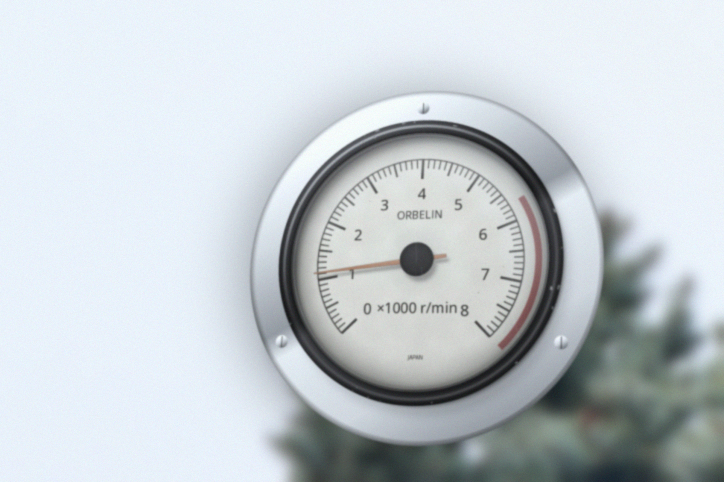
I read 1100 rpm
